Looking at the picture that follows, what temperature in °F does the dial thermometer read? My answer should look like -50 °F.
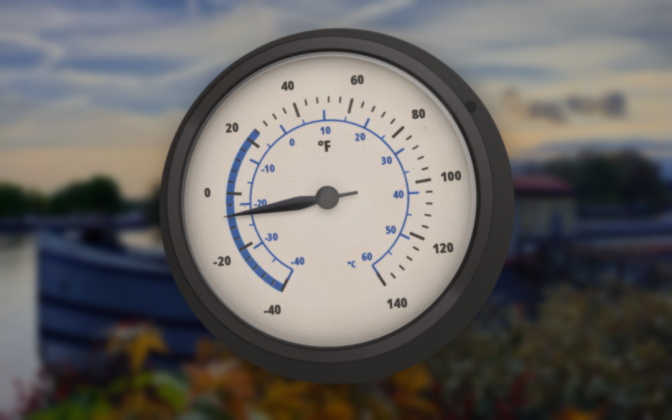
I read -8 °F
